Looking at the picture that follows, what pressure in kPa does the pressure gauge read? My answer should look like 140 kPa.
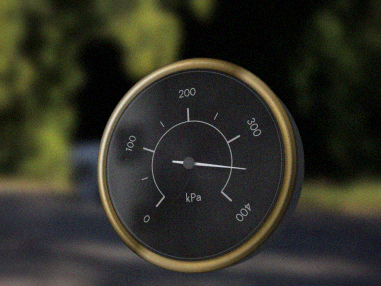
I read 350 kPa
